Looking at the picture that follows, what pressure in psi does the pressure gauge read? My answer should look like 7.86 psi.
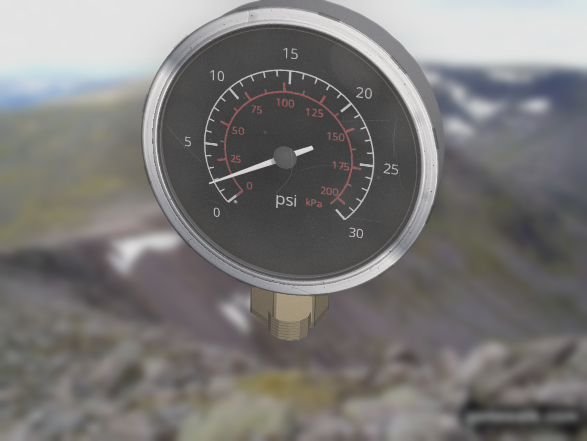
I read 2 psi
